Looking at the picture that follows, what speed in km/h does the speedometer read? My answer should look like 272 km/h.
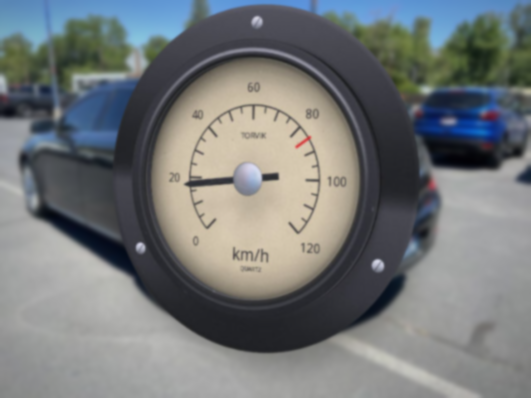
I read 17.5 km/h
